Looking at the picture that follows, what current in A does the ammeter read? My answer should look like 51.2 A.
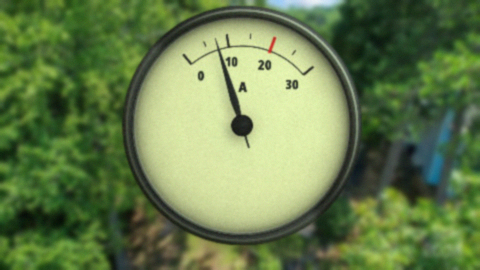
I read 7.5 A
